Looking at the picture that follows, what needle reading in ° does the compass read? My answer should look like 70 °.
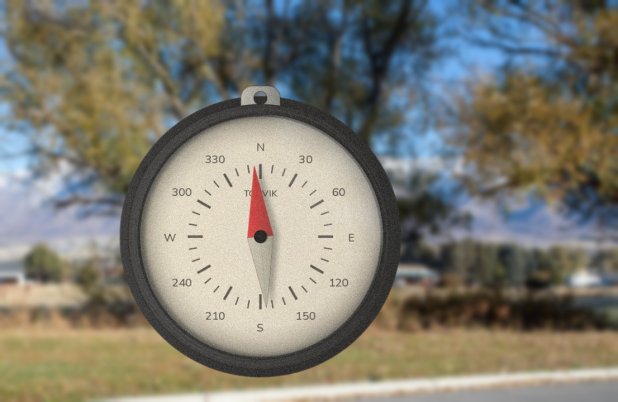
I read 355 °
